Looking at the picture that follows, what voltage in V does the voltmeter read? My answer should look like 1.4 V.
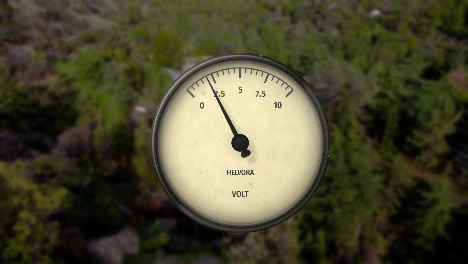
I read 2 V
